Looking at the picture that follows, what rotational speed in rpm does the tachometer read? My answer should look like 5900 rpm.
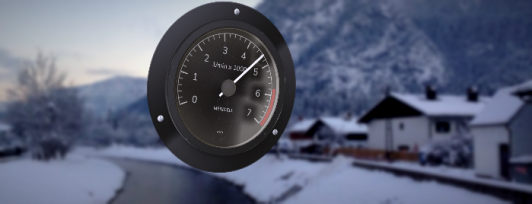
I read 4600 rpm
